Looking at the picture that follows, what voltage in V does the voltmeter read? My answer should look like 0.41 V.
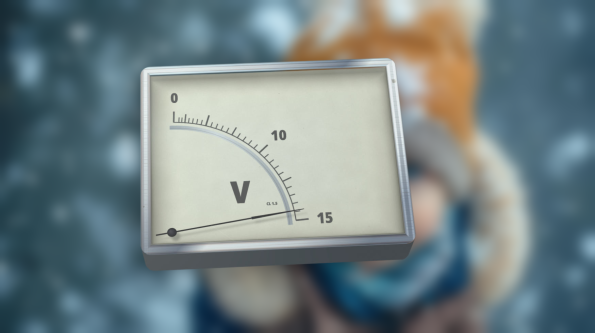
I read 14.5 V
